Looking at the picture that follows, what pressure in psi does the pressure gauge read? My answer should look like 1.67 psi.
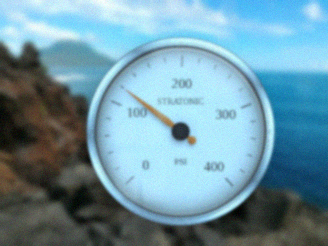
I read 120 psi
